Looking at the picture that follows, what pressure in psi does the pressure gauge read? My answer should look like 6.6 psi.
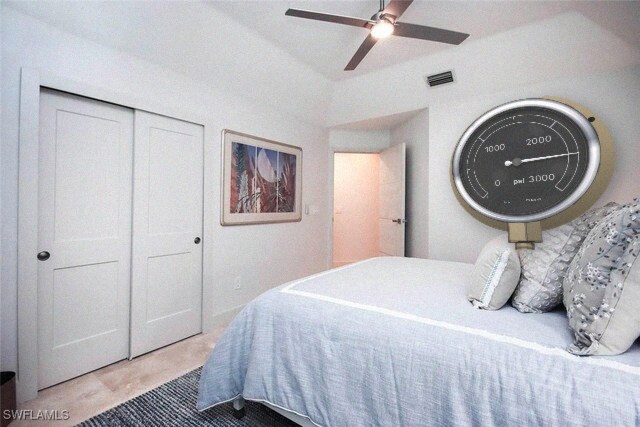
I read 2500 psi
